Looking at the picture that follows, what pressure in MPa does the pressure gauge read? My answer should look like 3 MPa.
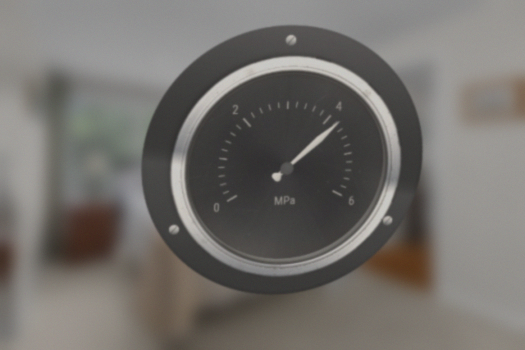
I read 4.2 MPa
